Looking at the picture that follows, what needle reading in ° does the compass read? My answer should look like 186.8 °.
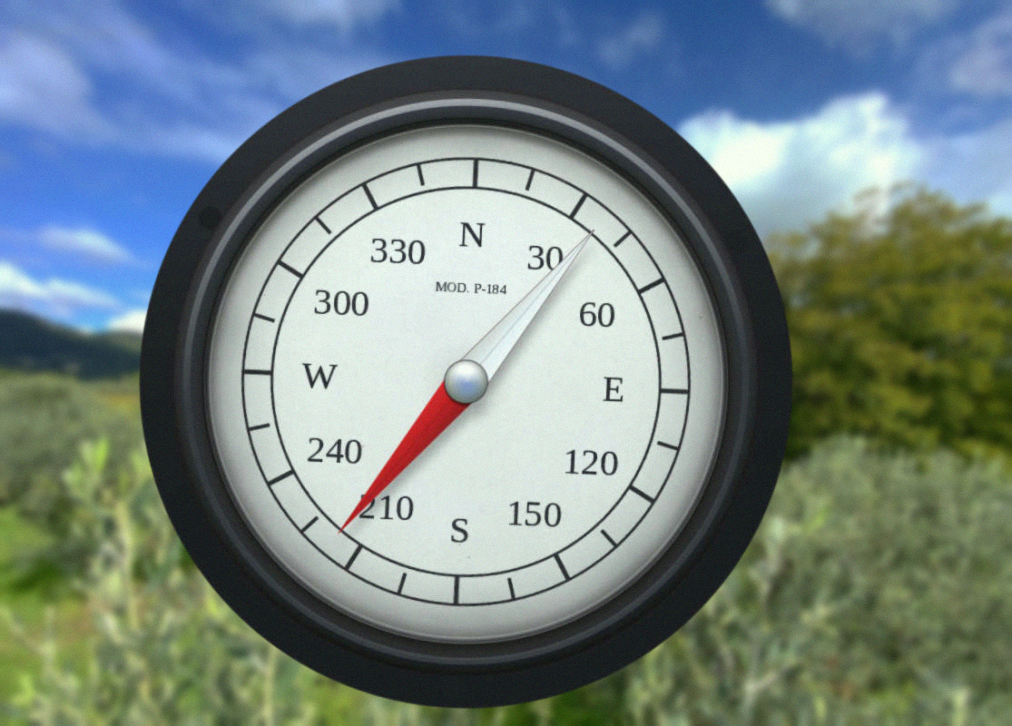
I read 217.5 °
